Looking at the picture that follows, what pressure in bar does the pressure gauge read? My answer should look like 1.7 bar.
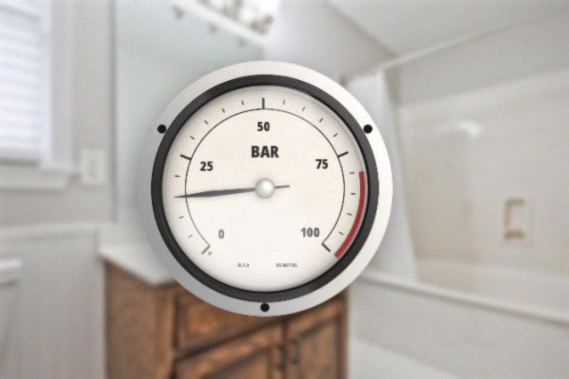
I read 15 bar
